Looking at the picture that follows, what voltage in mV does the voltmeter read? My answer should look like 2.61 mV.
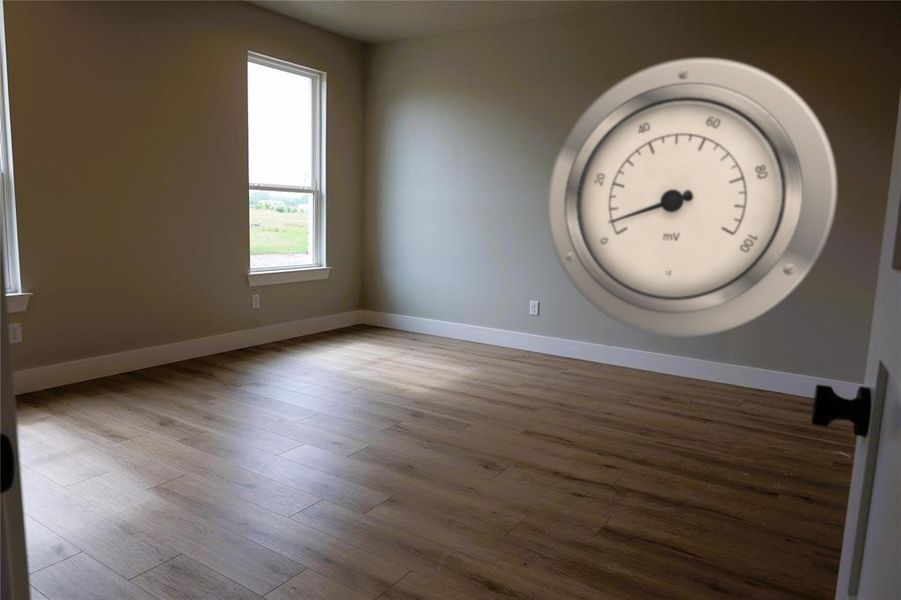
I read 5 mV
